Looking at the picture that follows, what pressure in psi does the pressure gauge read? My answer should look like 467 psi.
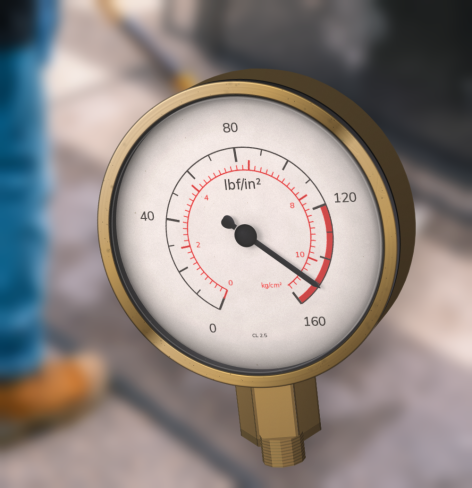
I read 150 psi
